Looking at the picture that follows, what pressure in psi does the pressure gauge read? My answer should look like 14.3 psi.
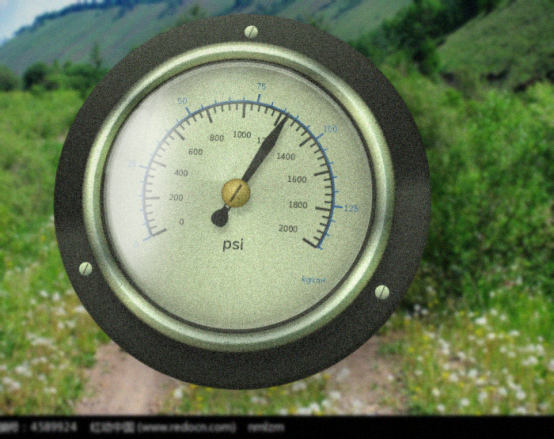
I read 1240 psi
